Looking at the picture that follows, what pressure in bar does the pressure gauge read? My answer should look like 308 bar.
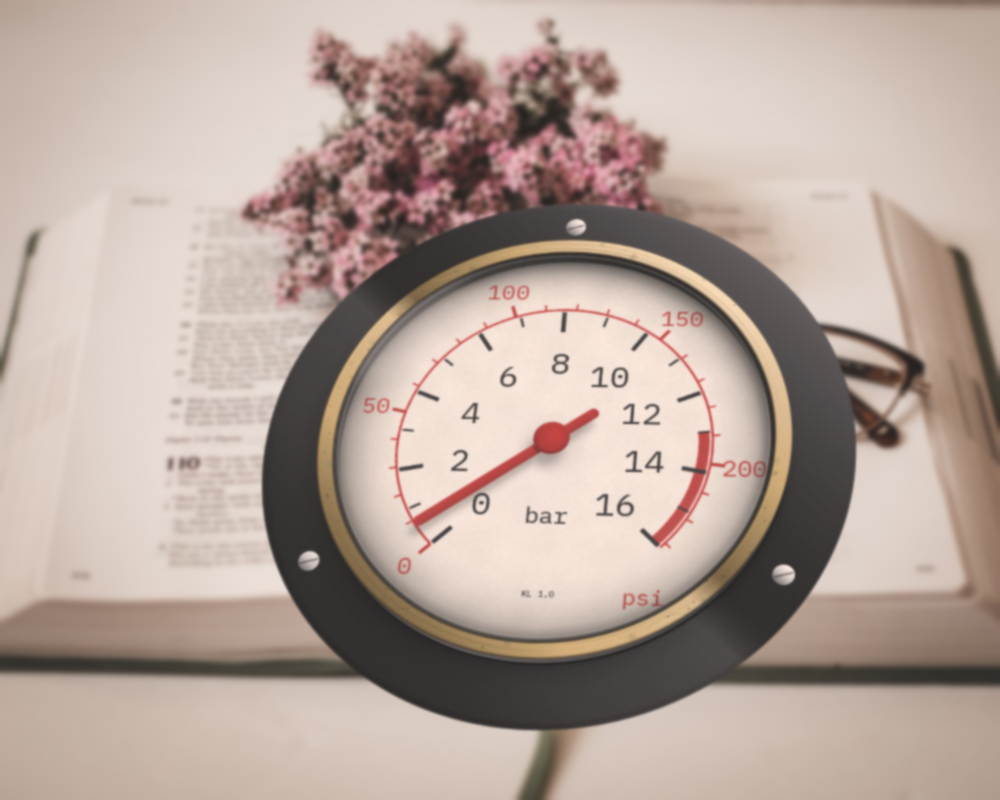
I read 0.5 bar
